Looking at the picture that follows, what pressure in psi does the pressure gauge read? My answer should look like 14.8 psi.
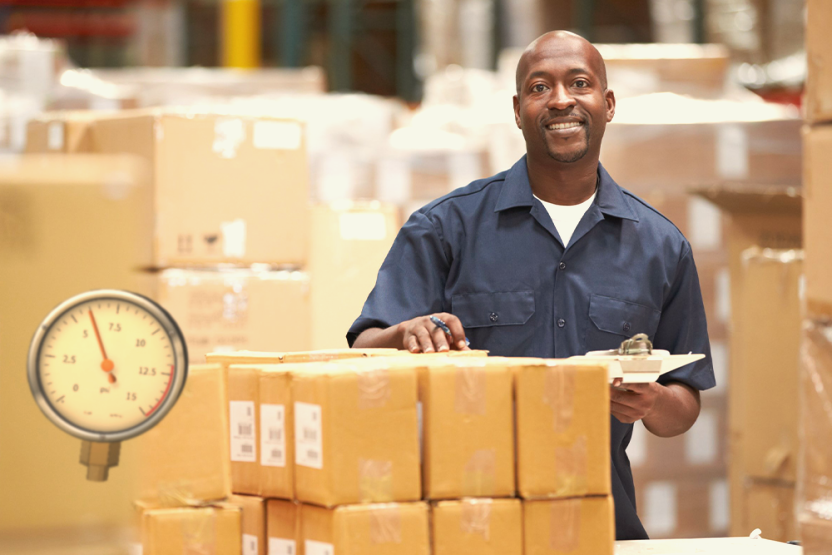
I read 6 psi
